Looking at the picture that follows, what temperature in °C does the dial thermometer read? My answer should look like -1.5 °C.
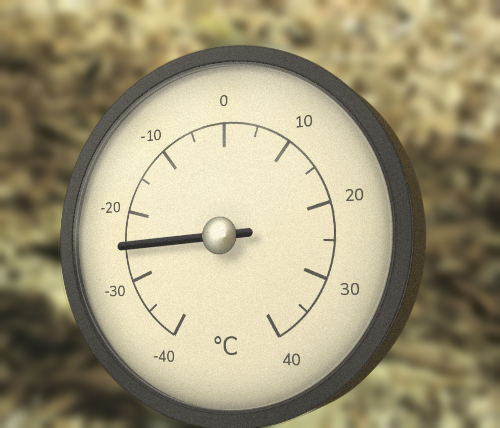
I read -25 °C
